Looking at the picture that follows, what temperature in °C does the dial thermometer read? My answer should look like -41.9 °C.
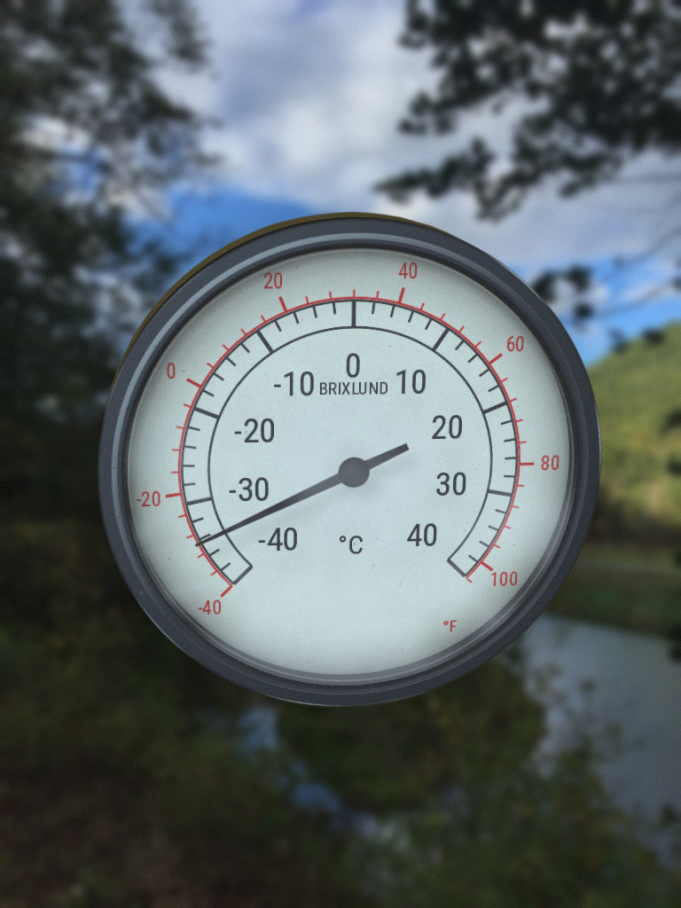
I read -34 °C
